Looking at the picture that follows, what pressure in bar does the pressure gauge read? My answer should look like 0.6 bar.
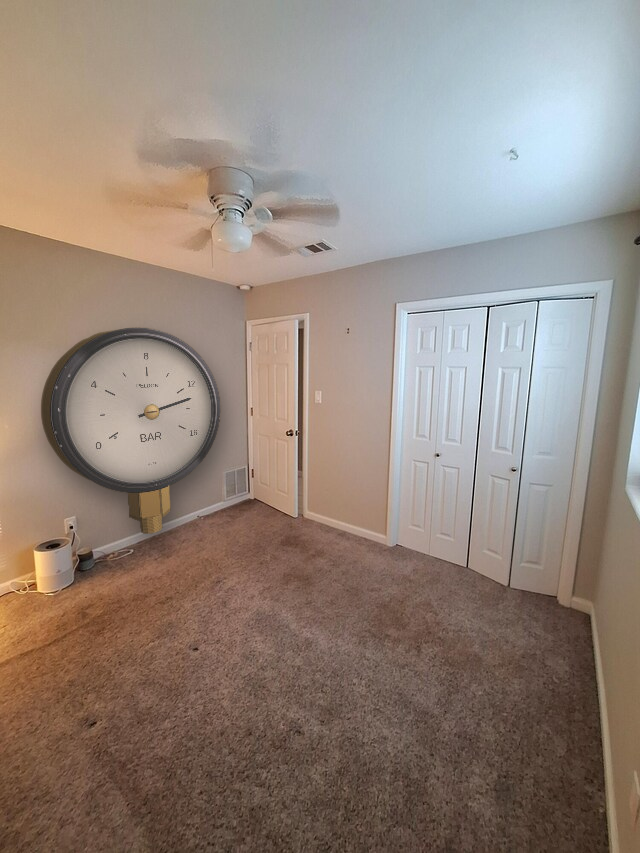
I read 13 bar
